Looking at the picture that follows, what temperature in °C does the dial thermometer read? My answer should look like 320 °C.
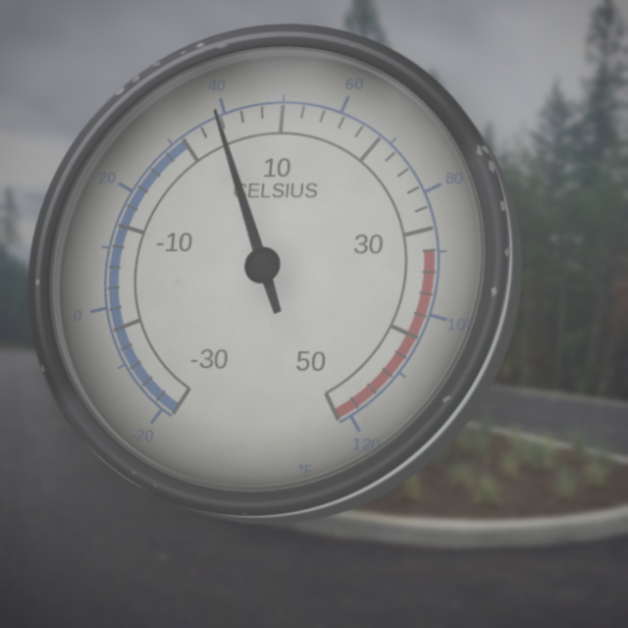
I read 4 °C
